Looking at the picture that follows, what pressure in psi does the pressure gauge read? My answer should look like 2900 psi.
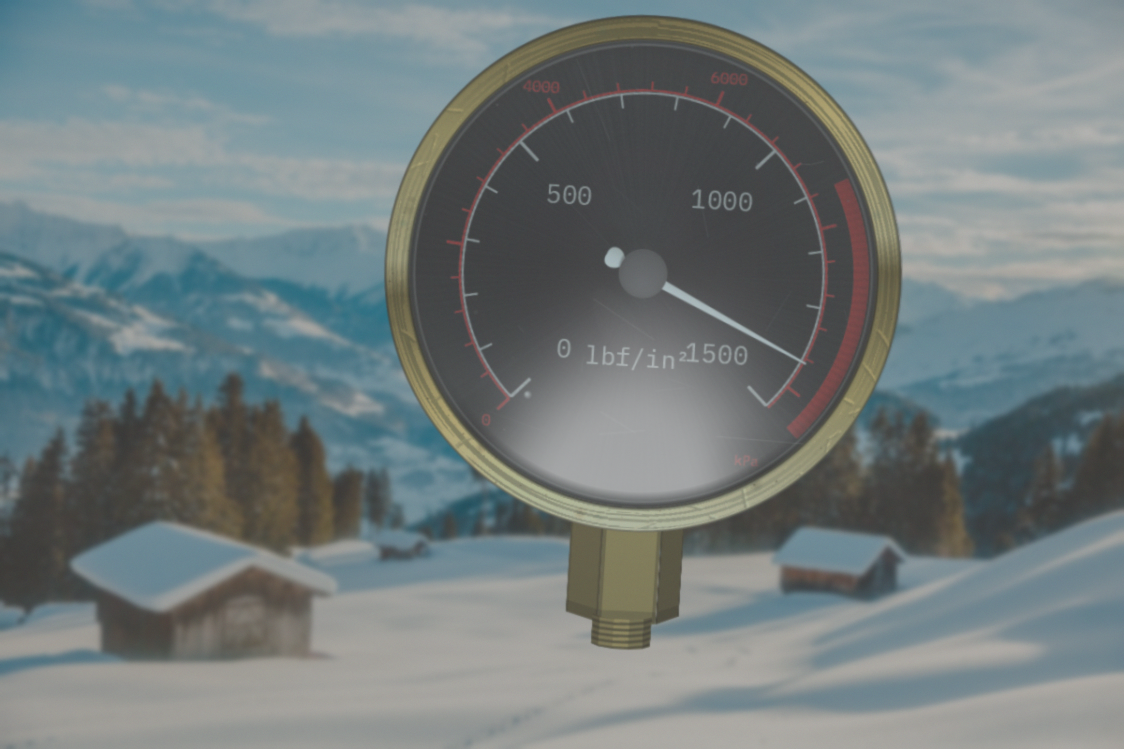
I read 1400 psi
